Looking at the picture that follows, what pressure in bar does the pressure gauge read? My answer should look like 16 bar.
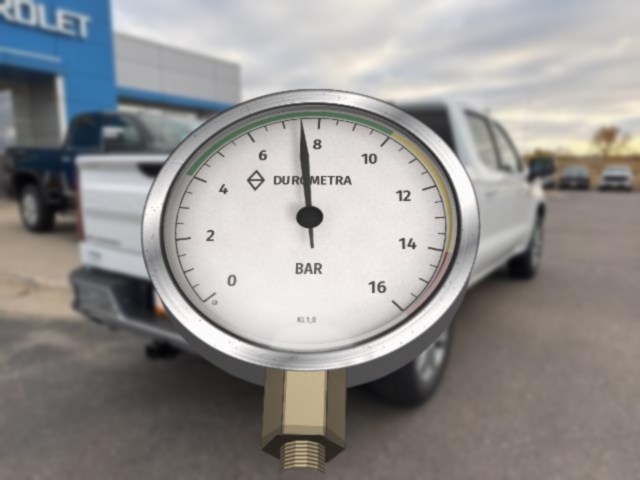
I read 7.5 bar
